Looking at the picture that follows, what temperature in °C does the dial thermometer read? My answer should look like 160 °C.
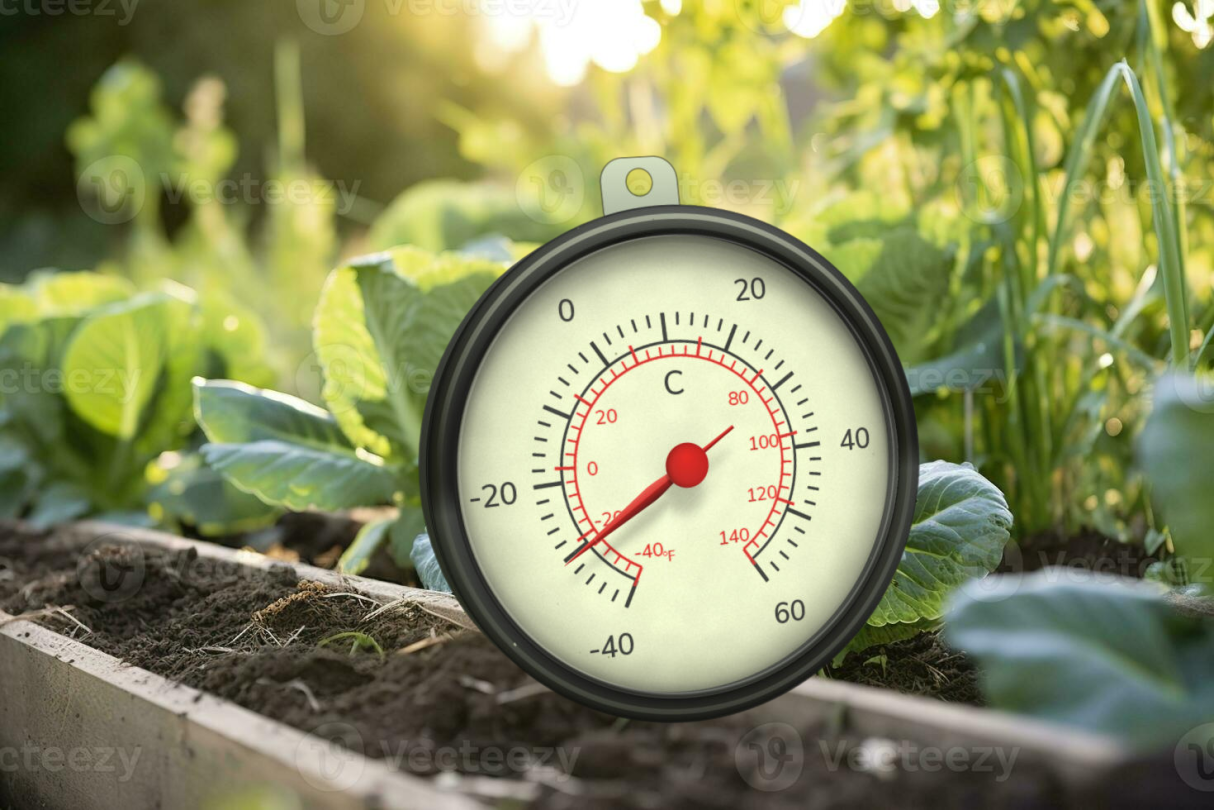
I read -30 °C
